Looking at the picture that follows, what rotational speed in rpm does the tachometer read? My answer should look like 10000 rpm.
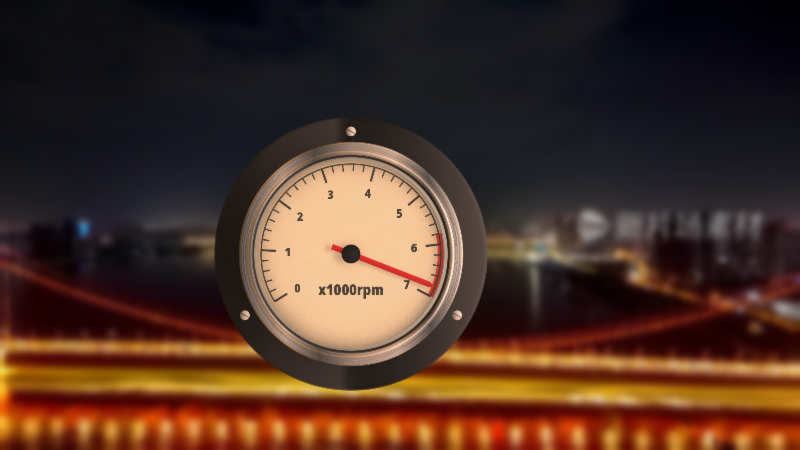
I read 6800 rpm
